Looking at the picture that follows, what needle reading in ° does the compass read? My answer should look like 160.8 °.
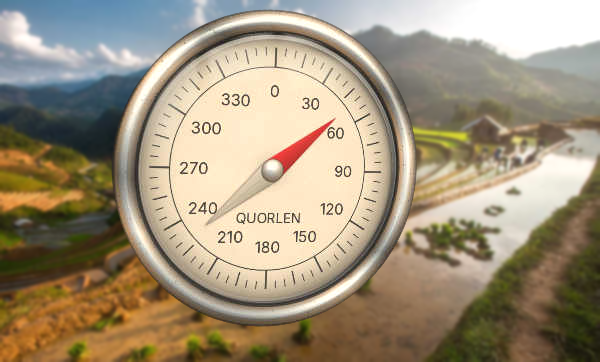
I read 50 °
